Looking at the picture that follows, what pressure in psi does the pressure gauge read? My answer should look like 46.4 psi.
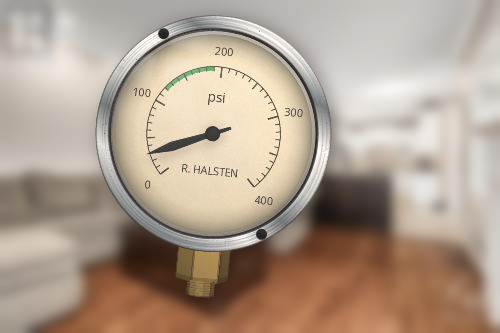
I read 30 psi
